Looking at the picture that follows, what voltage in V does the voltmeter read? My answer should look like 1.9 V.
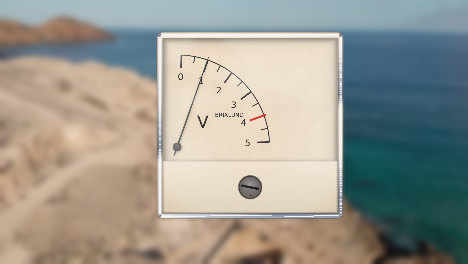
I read 1 V
